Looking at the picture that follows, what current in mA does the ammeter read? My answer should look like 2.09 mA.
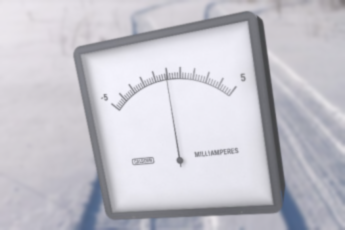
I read 0 mA
